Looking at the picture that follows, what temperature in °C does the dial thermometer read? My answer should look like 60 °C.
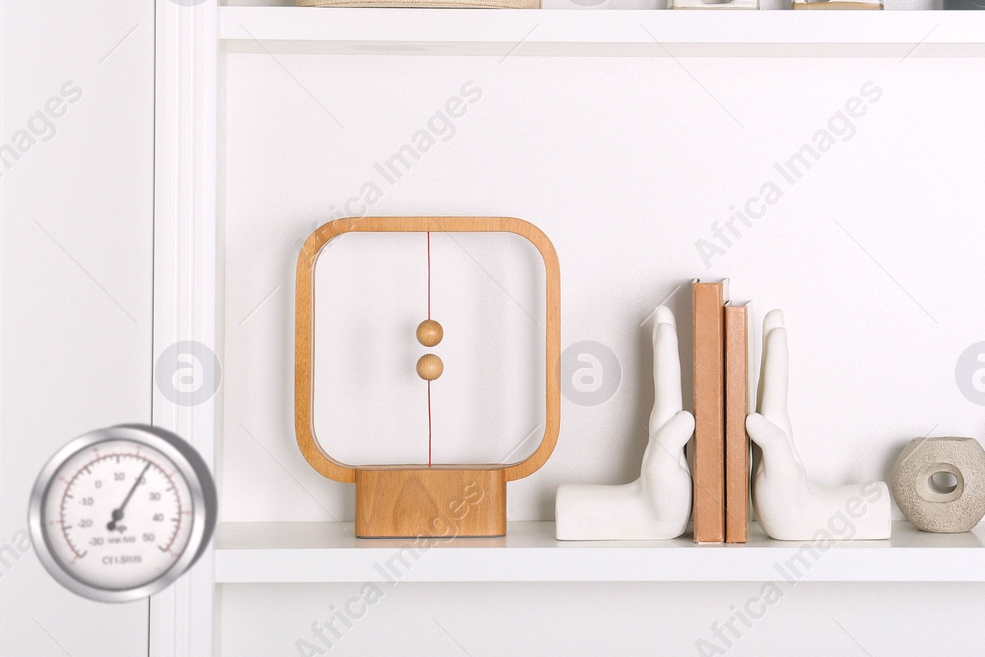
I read 20 °C
